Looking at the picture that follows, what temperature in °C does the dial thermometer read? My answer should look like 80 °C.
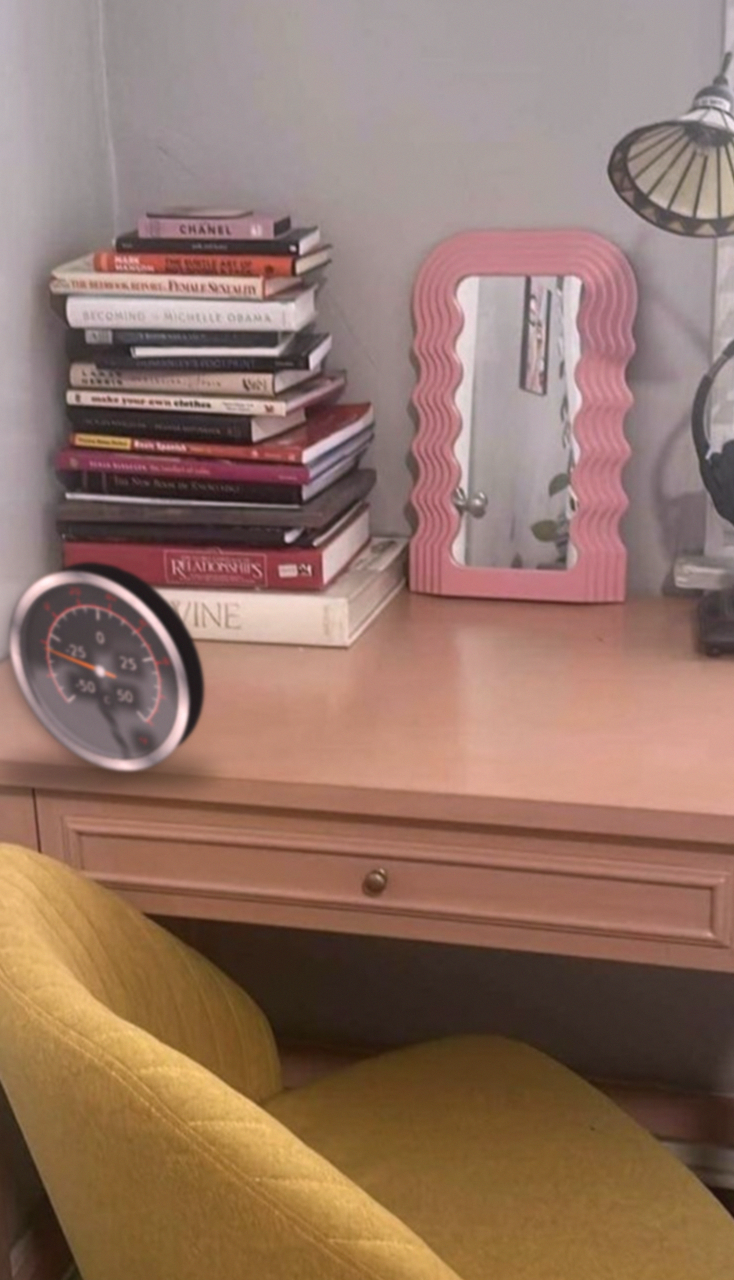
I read -30 °C
